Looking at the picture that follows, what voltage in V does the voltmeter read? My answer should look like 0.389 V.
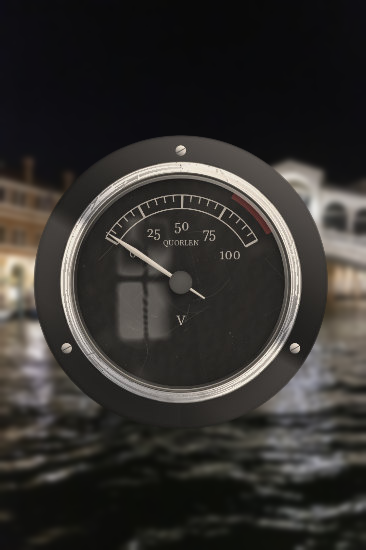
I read 2.5 V
